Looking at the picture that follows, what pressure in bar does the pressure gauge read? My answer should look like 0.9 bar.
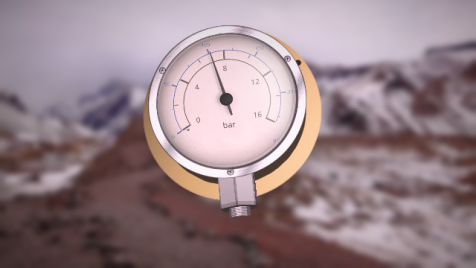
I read 7 bar
